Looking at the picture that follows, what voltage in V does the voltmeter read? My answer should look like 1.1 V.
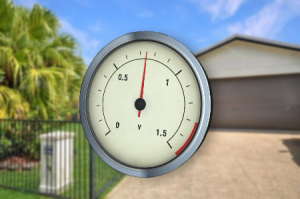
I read 0.75 V
